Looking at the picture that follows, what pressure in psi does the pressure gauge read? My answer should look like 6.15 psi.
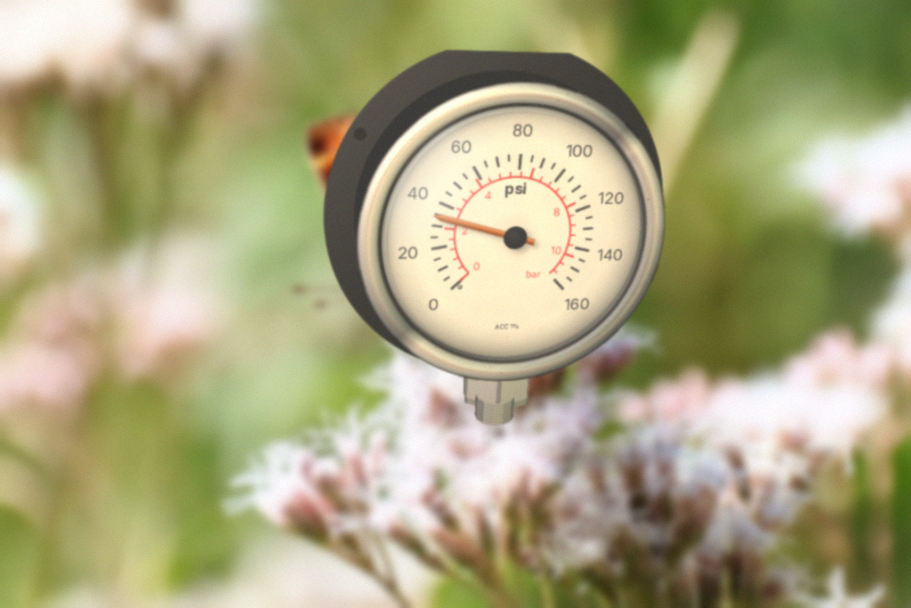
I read 35 psi
